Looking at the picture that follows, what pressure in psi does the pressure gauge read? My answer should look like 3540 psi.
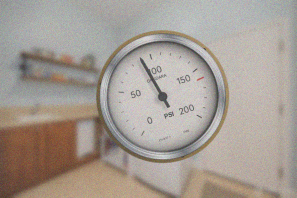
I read 90 psi
